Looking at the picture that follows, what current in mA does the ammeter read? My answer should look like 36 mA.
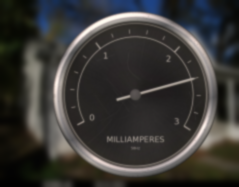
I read 2.4 mA
